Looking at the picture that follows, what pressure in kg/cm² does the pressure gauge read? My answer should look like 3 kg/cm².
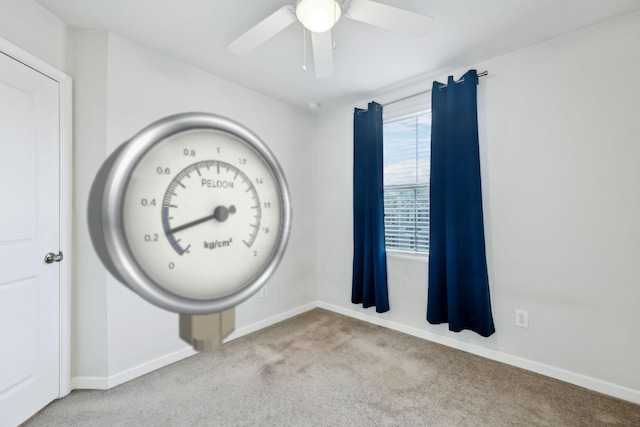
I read 0.2 kg/cm²
